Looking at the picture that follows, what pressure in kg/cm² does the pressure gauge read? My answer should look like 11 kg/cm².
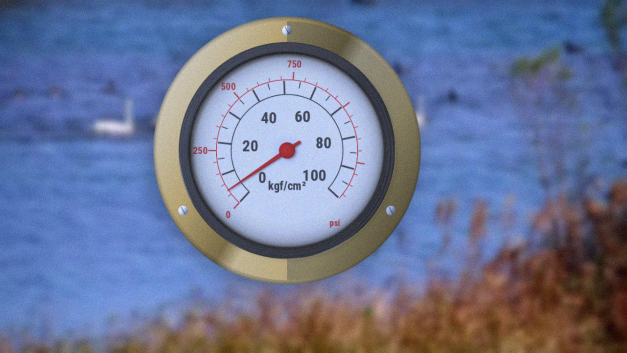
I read 5 kg/cm²
